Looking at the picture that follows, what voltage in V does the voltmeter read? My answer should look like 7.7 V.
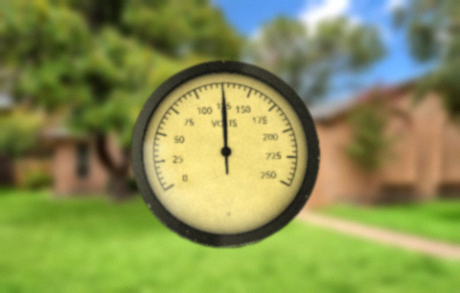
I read 125 V
